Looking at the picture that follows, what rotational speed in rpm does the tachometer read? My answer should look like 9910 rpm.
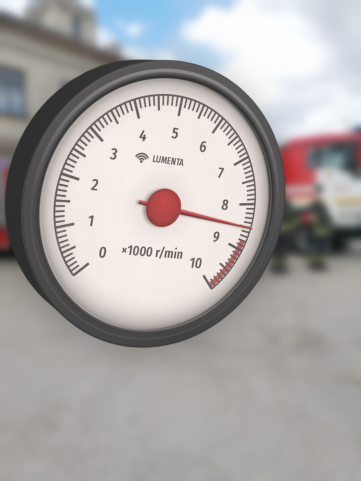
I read 8500 rpm
